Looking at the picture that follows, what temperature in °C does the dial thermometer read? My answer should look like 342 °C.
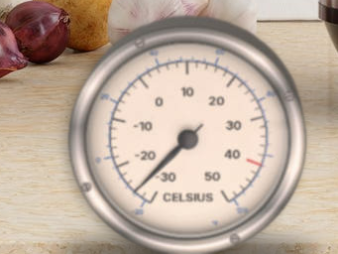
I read -26 °C
